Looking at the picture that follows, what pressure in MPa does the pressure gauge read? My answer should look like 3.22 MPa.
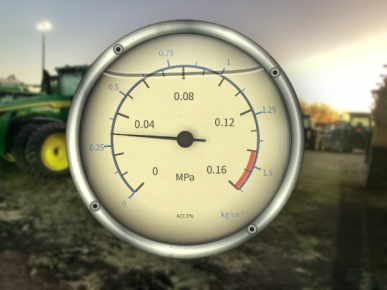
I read 0.03 MPa
